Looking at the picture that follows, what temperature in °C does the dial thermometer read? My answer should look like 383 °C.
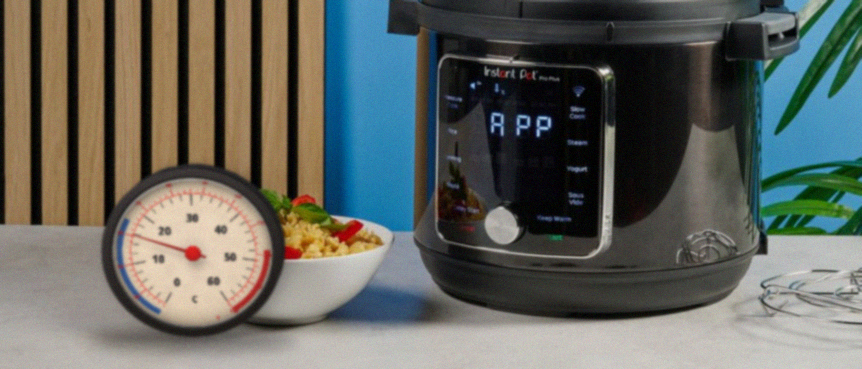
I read 16 °C
